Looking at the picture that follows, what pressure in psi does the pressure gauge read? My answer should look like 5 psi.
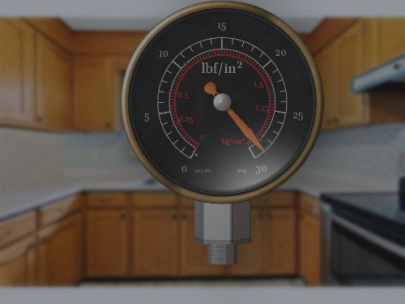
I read 29 psi
